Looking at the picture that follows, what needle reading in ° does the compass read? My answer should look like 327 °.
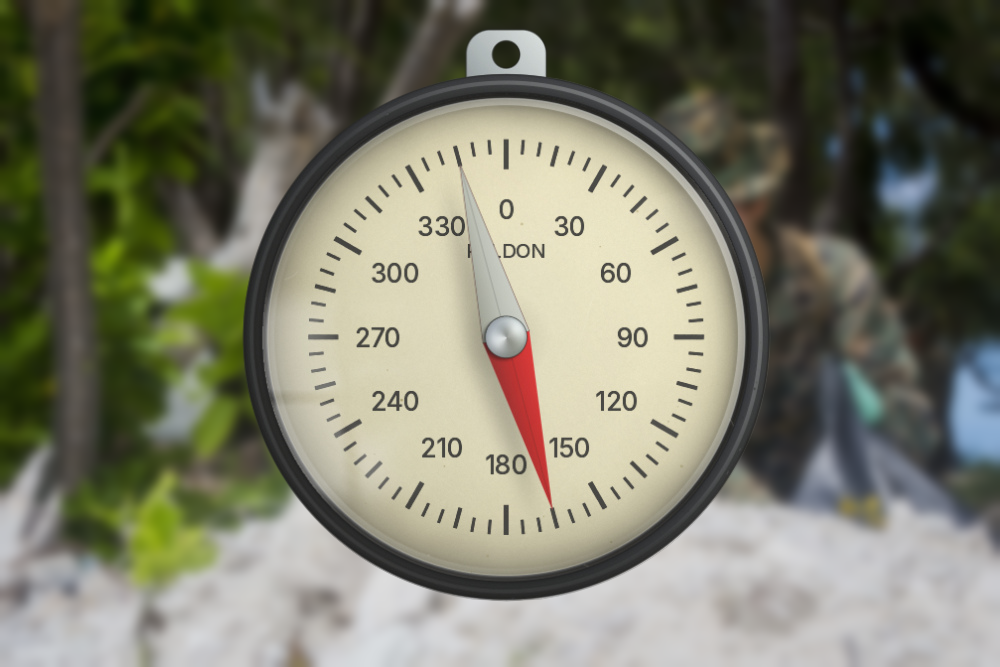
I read 165 °
